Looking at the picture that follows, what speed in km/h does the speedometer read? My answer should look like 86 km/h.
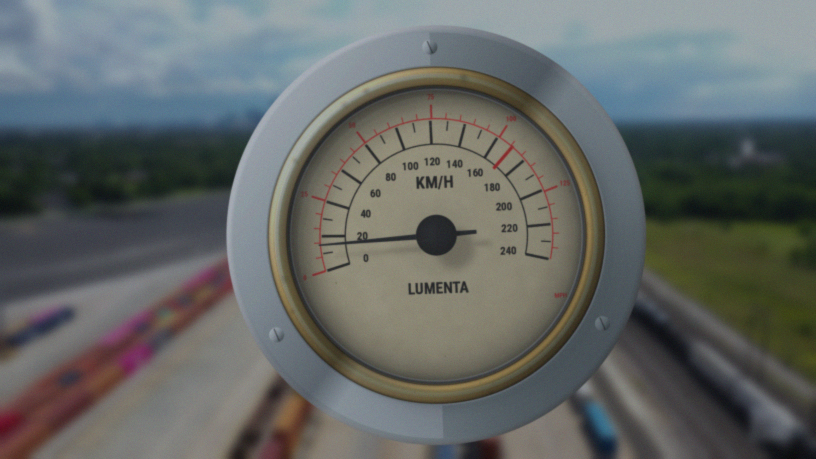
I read 15 km/h
